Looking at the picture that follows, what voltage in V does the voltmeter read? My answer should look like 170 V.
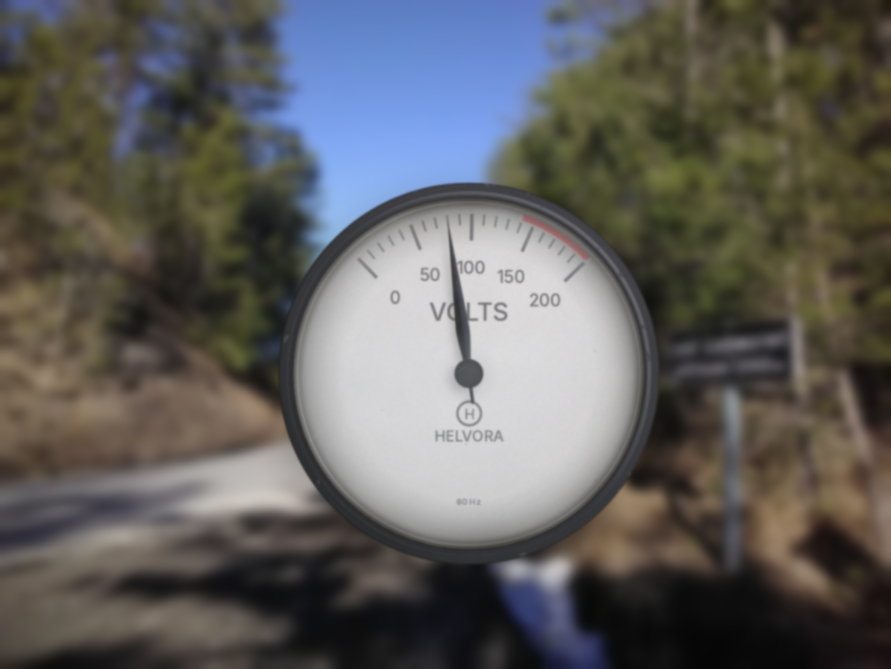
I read 80 V
